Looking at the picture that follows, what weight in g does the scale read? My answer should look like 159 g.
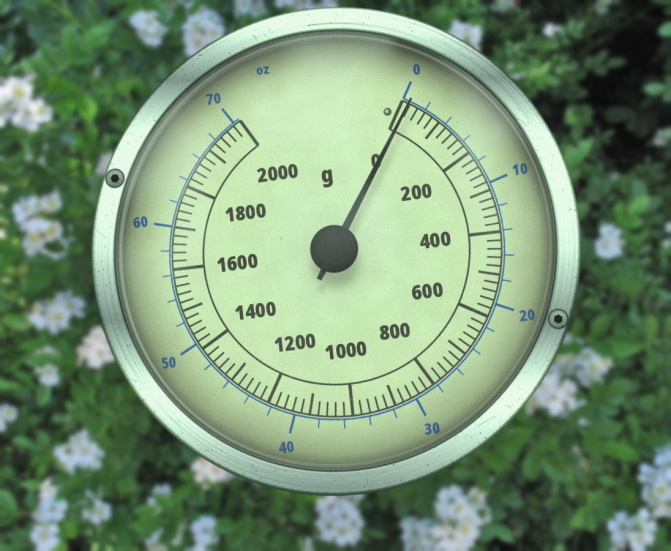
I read 20 g
